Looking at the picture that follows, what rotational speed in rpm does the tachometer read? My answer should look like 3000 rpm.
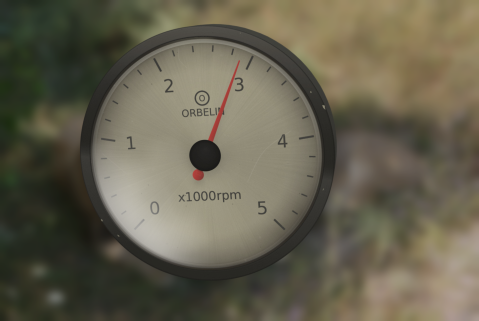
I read 2900 rpm
